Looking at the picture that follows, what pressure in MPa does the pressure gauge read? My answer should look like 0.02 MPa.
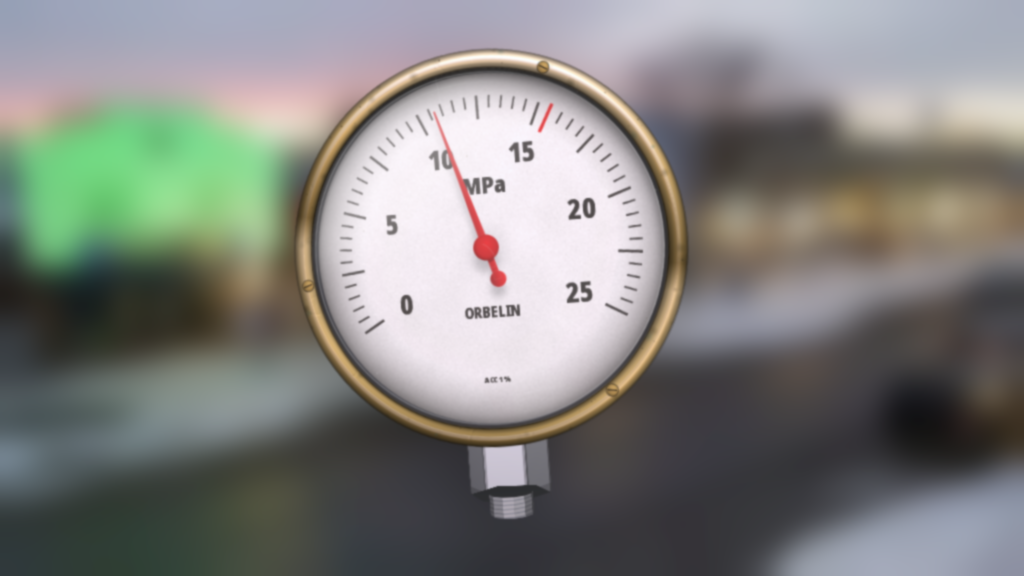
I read 10.75 MPa
